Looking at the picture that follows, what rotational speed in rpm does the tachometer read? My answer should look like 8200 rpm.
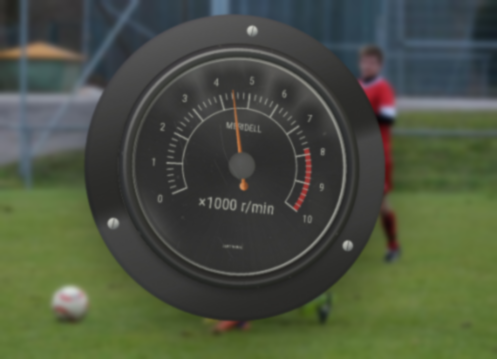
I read 4400 rpm
